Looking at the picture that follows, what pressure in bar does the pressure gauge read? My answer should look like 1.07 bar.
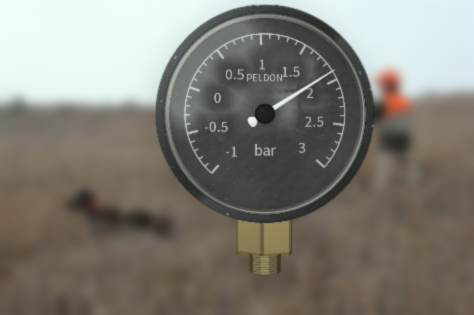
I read 1.9 bar
